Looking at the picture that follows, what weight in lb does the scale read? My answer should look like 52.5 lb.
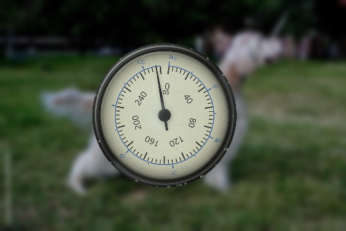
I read 276 lb
